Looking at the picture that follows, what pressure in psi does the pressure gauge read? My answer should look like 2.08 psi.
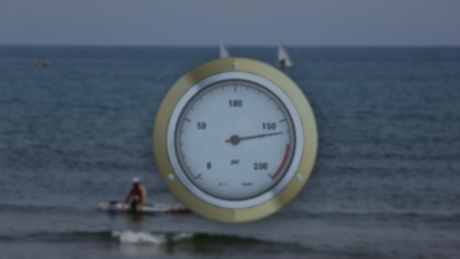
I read 160 psi
